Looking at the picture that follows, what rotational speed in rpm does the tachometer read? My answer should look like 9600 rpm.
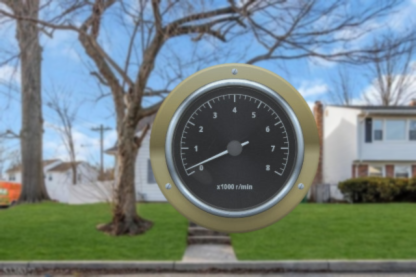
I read 200 rpm
